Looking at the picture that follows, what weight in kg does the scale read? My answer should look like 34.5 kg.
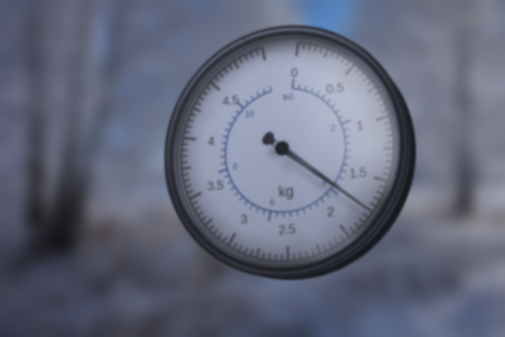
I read 1.75 kg
